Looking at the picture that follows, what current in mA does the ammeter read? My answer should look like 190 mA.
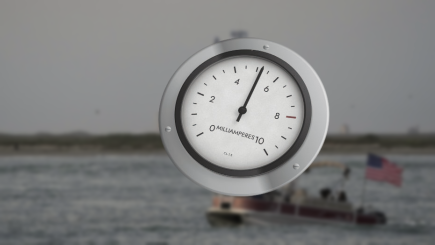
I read 5.25 mA
